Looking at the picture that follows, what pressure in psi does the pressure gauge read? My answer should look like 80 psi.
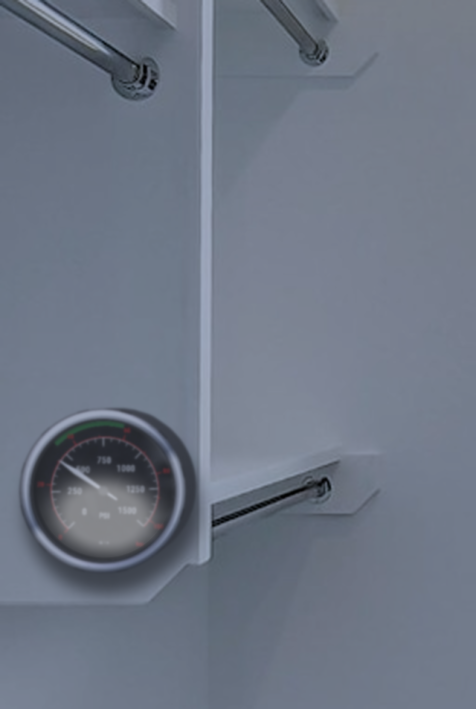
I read 450 psi
